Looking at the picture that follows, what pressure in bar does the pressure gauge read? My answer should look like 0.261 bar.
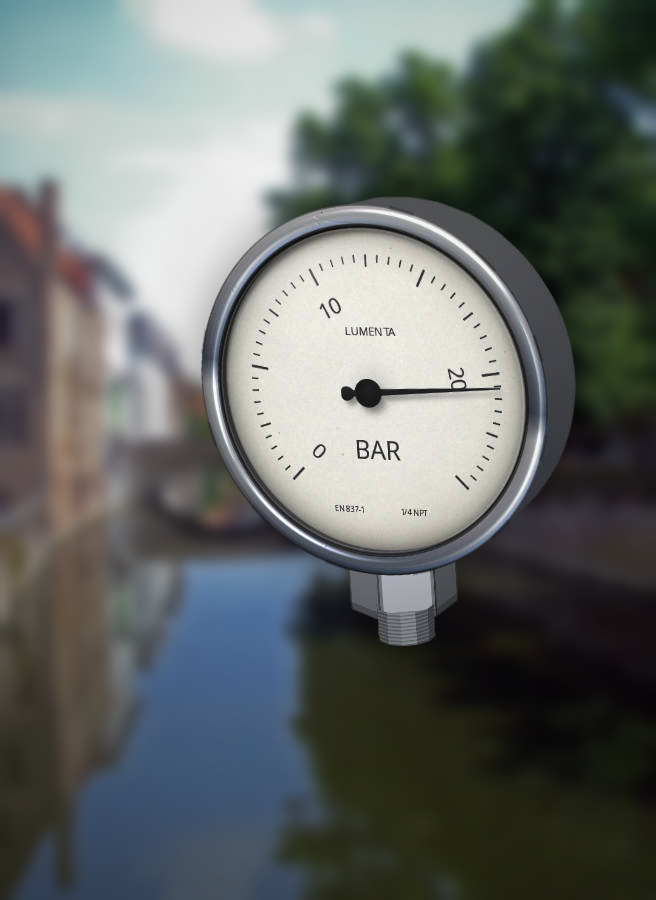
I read 20.5 bar
